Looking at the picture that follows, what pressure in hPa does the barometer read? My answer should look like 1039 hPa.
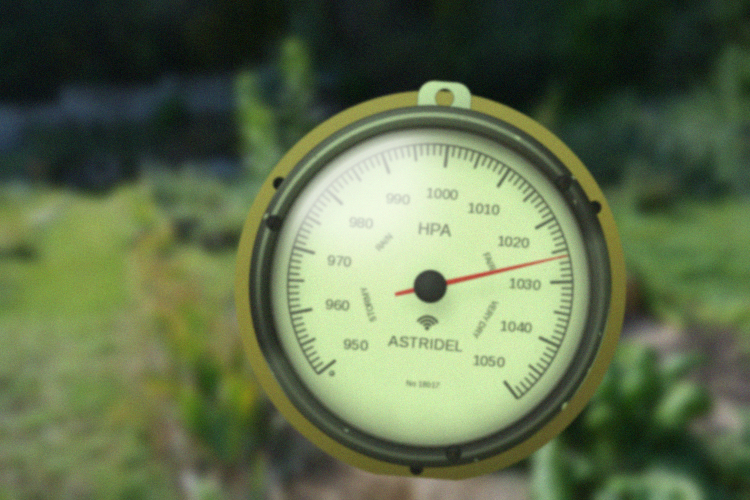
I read 1026 hPa
